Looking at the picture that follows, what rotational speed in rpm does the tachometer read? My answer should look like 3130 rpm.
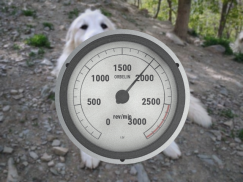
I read 1900 rpm
